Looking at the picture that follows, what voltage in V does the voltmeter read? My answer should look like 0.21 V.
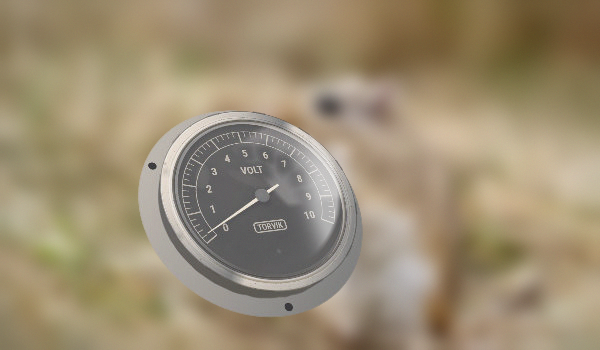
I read 0.2 V
